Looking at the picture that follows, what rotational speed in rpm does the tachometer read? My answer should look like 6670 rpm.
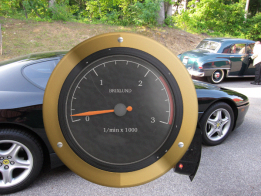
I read 100 rpm
